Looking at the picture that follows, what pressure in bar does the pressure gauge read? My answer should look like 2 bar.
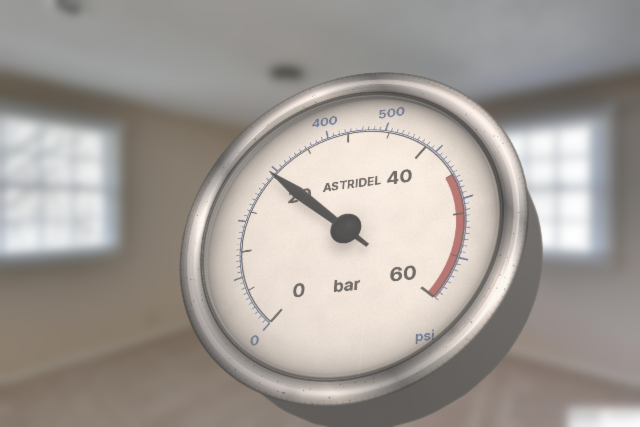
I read 20 bar
